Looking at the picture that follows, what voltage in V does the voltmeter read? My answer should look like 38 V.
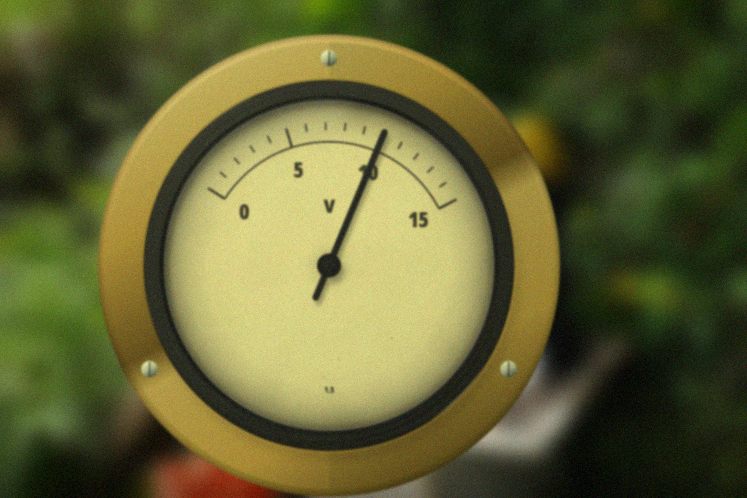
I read 10 V
